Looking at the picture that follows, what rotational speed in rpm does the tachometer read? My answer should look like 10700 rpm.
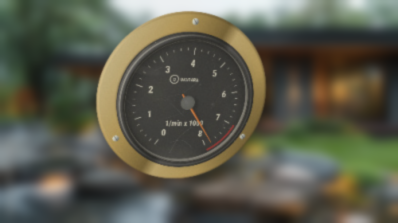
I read 7800 rpm
